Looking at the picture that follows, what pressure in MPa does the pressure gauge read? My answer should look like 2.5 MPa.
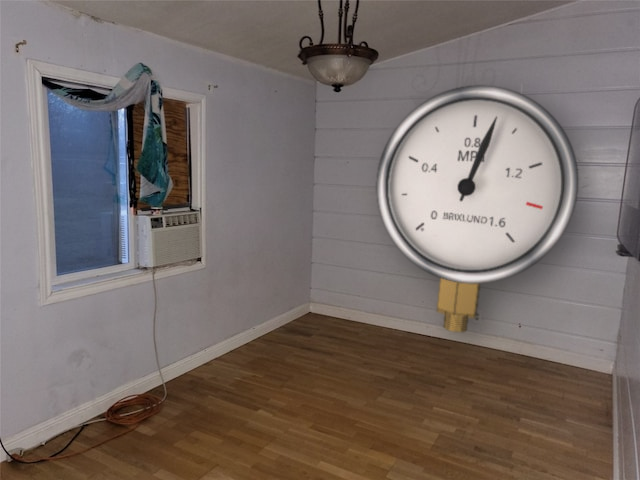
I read 0.9 MPa
